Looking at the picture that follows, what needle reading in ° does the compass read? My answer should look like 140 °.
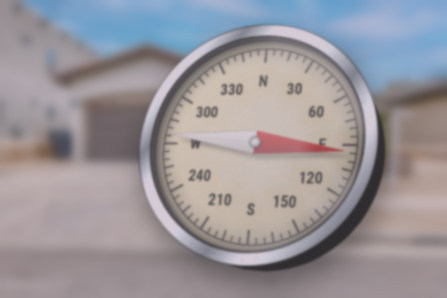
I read 95 °
